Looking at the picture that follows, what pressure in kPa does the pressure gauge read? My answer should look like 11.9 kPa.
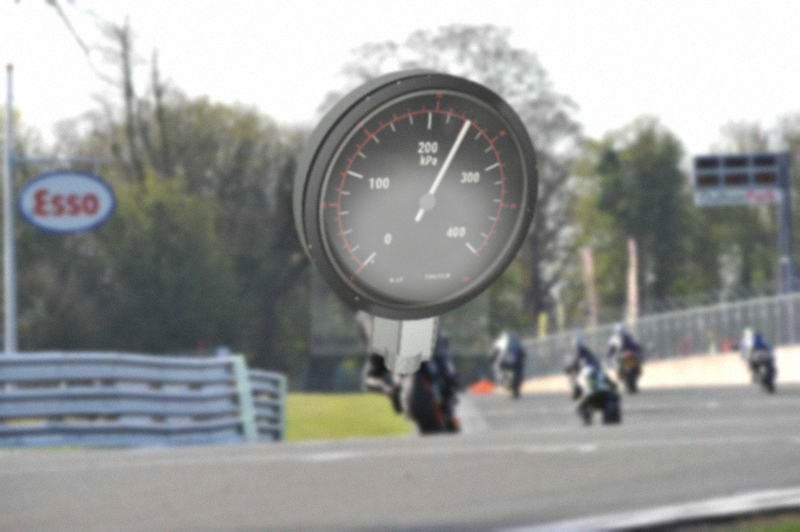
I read 240 kPa
